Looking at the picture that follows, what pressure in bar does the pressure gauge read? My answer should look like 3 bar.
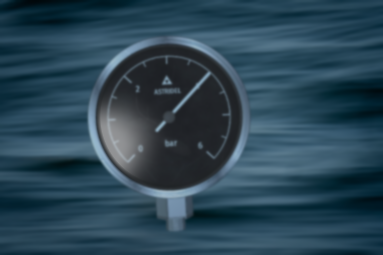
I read 4 bar
